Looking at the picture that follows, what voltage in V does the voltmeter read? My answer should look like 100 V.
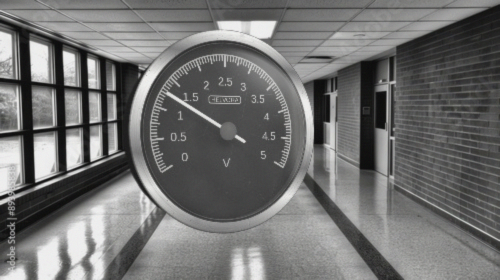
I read 1.25 V
